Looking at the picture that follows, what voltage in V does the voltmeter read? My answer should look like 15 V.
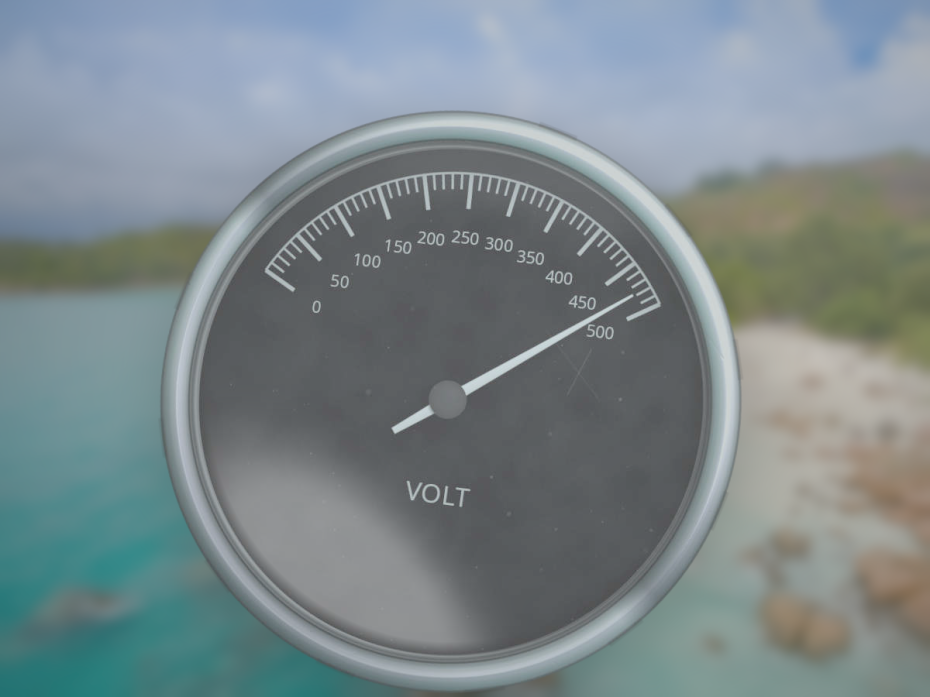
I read 480 V
